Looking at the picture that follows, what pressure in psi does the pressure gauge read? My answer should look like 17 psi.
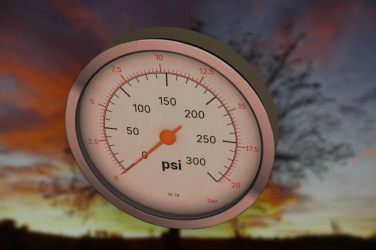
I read 0 psi
